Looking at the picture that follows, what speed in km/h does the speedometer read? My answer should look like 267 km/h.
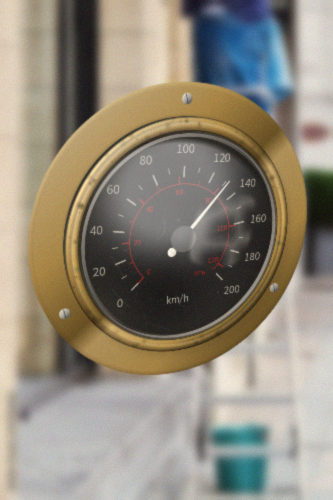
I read 130 km/h
